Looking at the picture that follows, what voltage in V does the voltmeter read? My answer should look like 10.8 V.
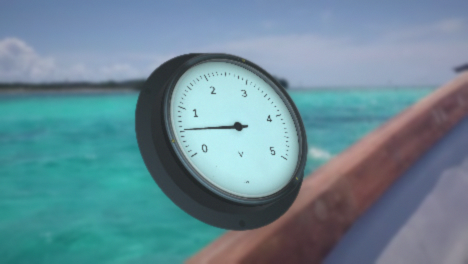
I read 0.5 V
